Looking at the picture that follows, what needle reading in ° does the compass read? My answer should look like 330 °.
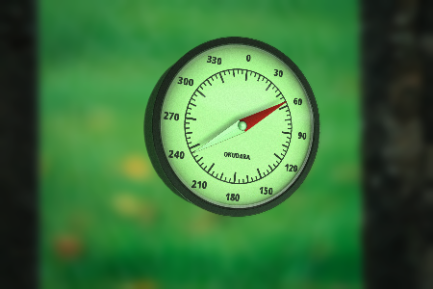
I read 55 °
